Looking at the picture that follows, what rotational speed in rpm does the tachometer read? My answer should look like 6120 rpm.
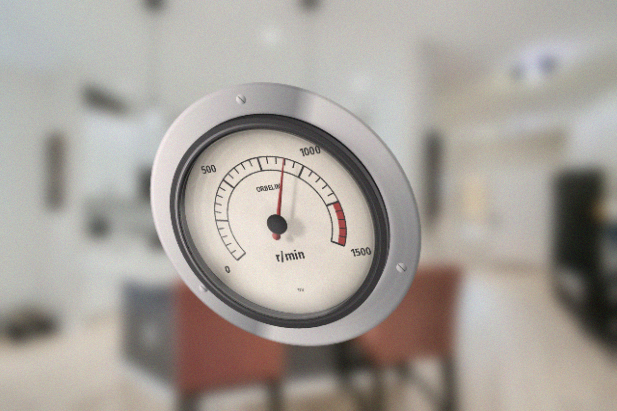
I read 900 rpm
